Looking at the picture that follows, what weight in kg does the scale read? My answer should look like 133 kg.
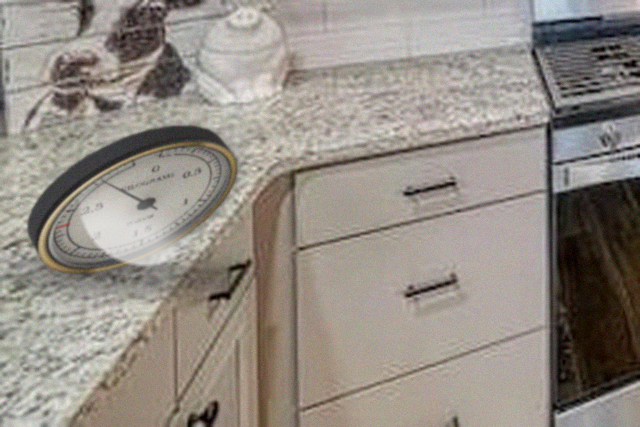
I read 2.8 kg
